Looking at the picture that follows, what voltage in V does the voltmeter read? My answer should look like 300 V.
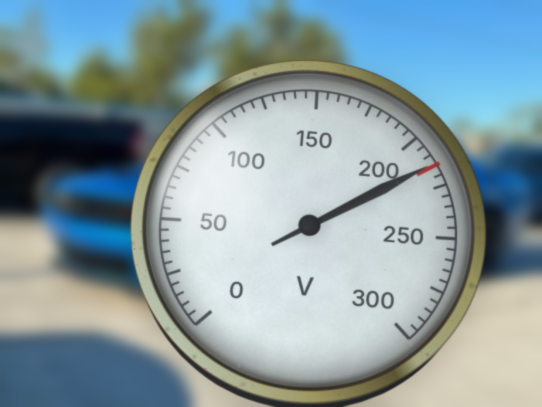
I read 215 V
